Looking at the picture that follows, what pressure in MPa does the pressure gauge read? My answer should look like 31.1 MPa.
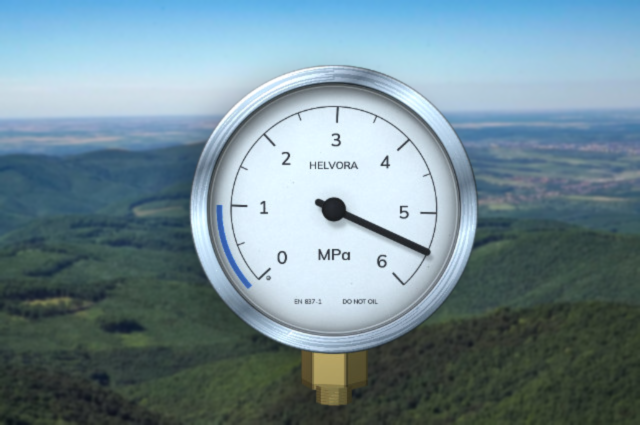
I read 5.5 MPa
